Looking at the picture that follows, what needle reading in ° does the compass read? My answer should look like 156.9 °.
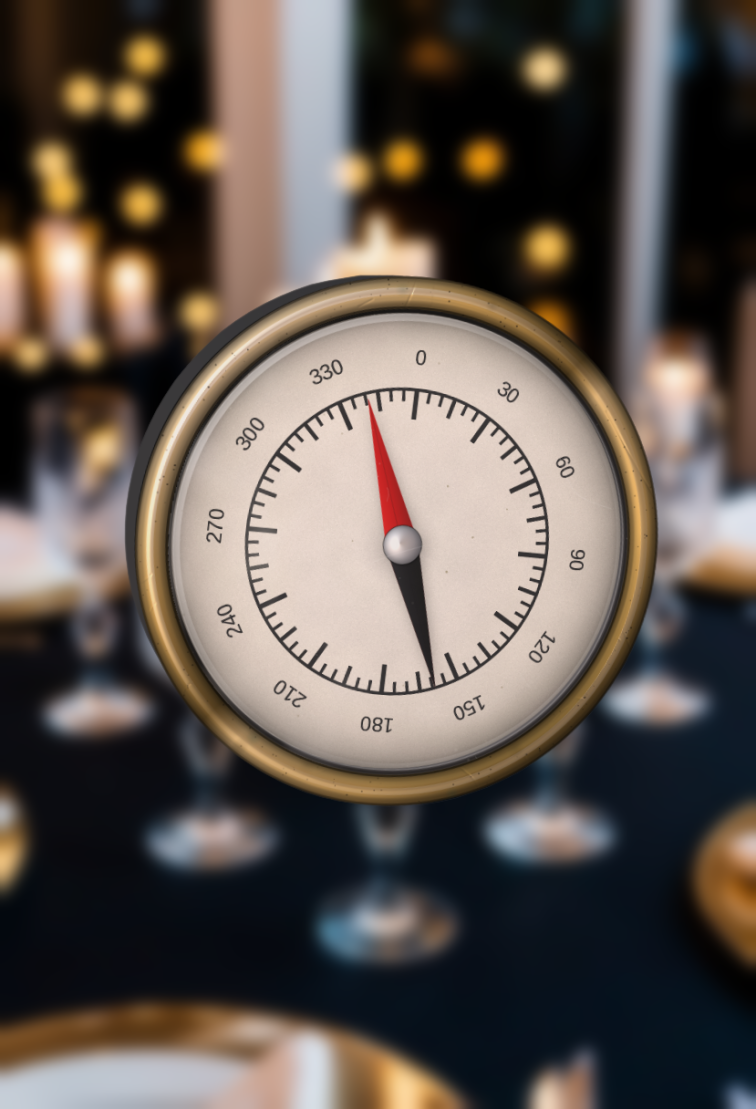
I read 340 °
